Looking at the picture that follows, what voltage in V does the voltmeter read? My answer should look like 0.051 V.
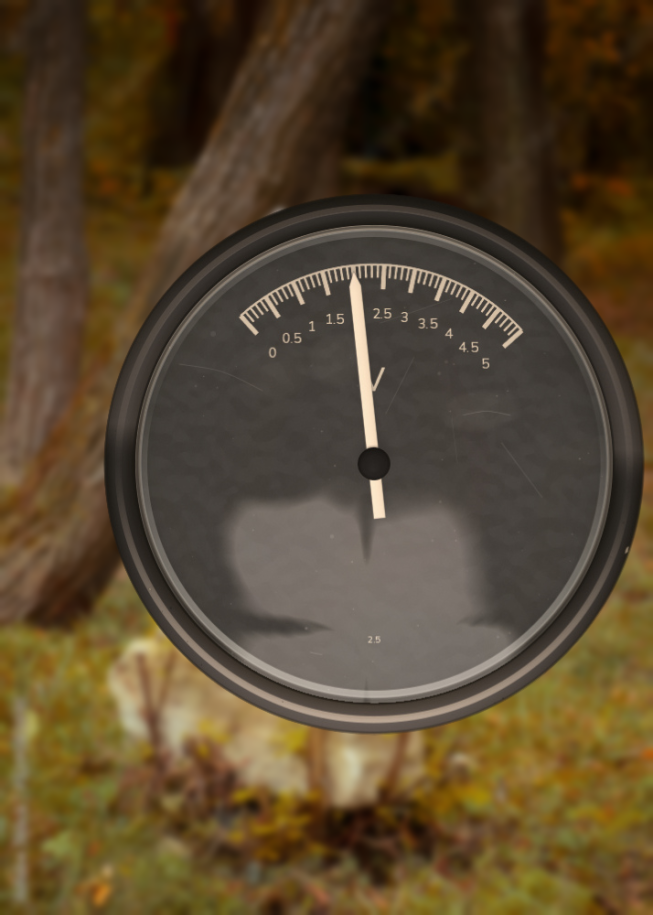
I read 2 V
